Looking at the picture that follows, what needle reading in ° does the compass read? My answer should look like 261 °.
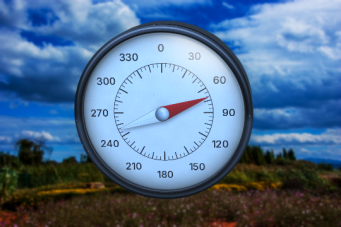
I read 70 °
